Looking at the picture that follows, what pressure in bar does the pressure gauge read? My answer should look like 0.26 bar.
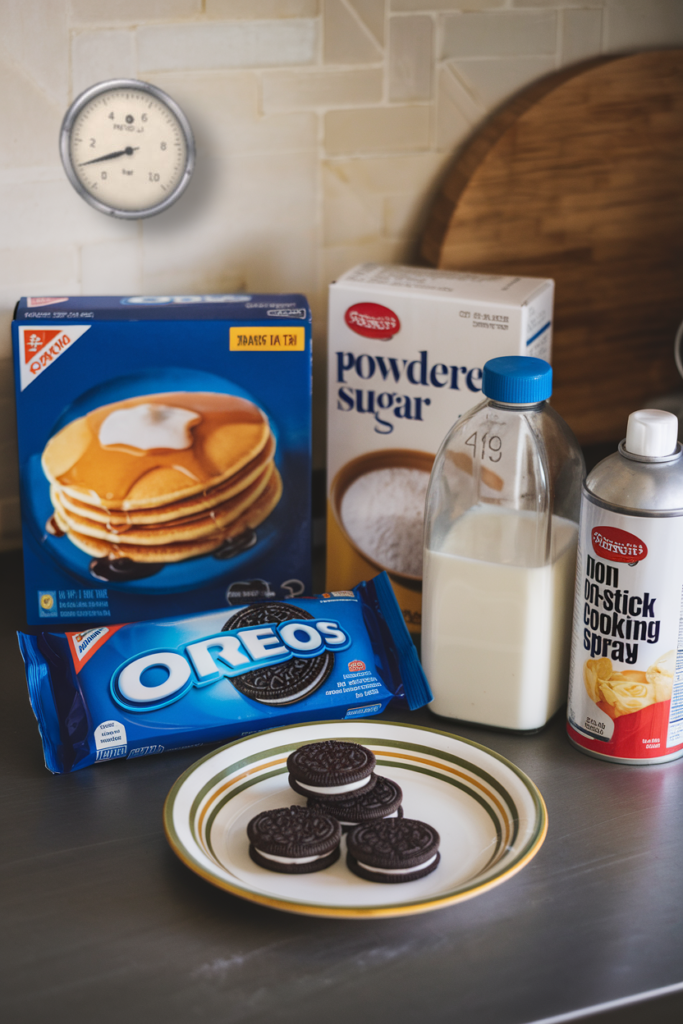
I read 1 bar
